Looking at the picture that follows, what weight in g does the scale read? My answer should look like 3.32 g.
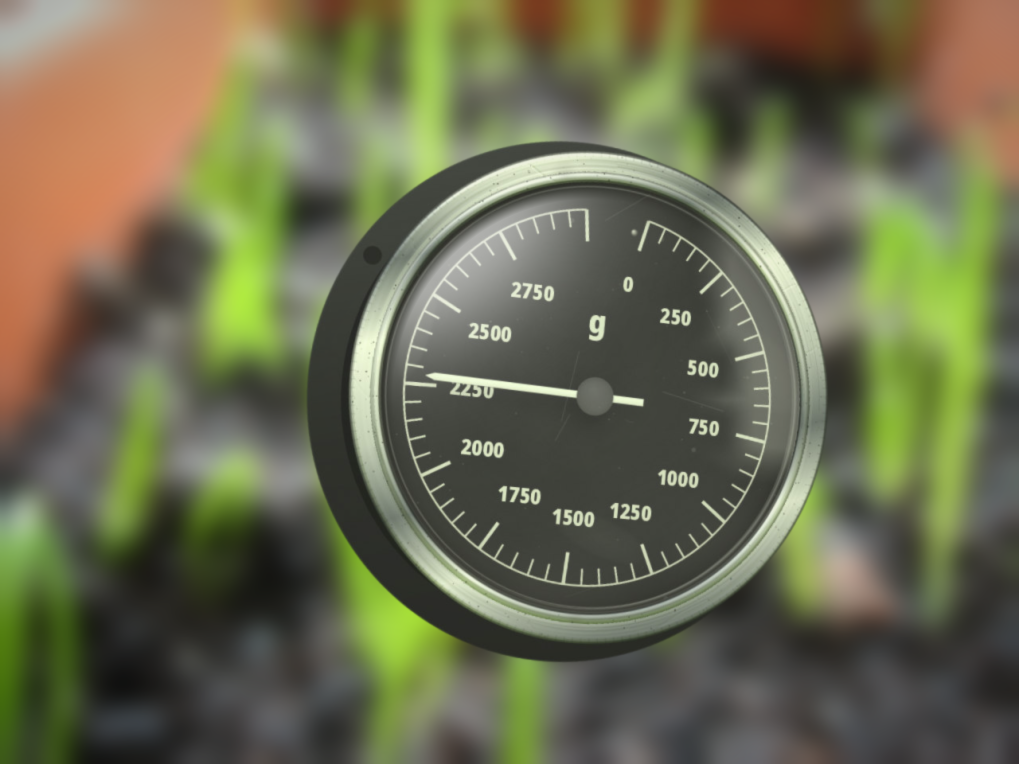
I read 2275 g
